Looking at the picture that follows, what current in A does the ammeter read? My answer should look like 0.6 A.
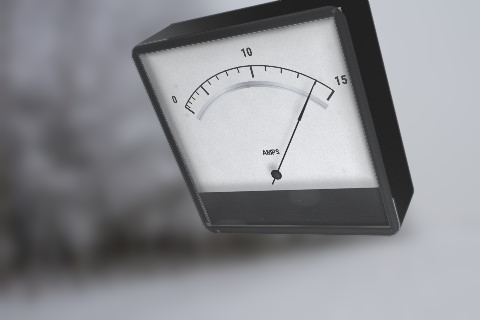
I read 14 A
